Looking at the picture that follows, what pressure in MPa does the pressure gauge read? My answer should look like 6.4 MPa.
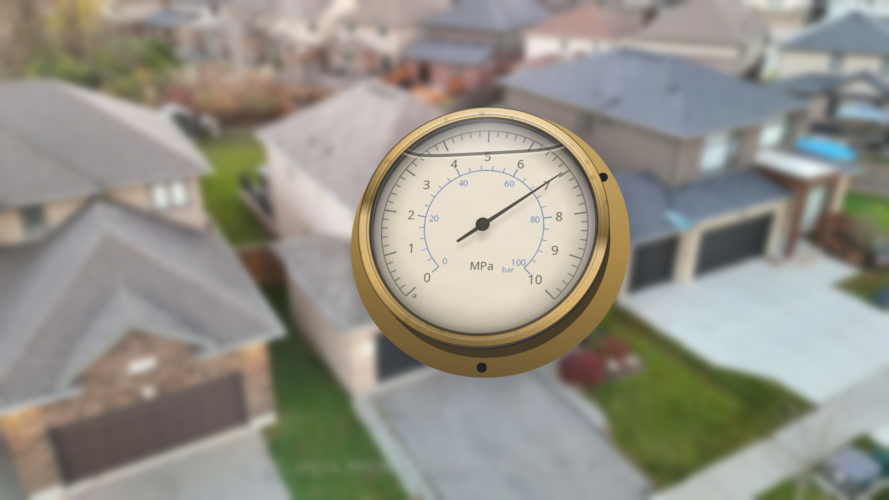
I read 7 MPa
